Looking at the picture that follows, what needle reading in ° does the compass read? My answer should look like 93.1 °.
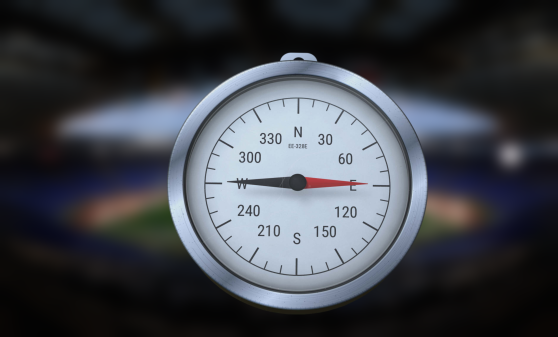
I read 90 °
